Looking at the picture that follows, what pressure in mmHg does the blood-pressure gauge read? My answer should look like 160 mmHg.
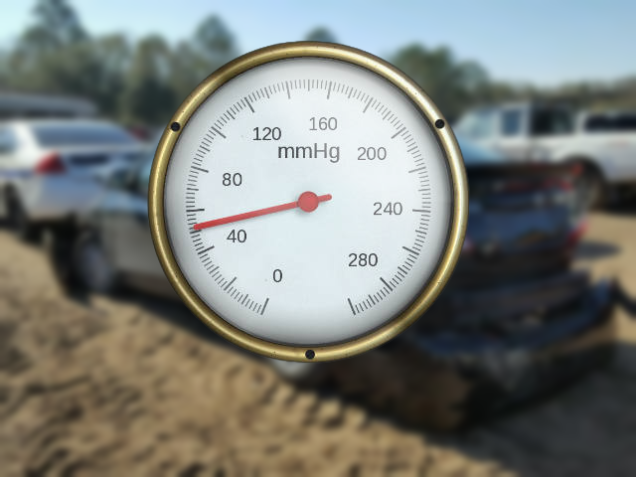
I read 52 mmHg
